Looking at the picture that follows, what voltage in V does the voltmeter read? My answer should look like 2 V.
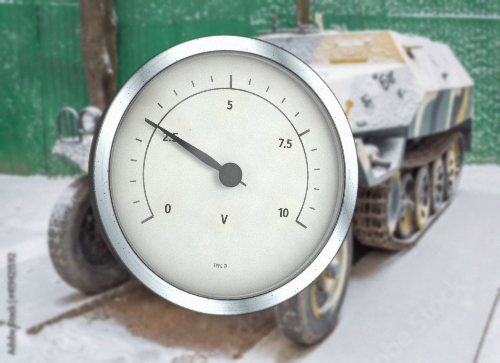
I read 2.5 V
